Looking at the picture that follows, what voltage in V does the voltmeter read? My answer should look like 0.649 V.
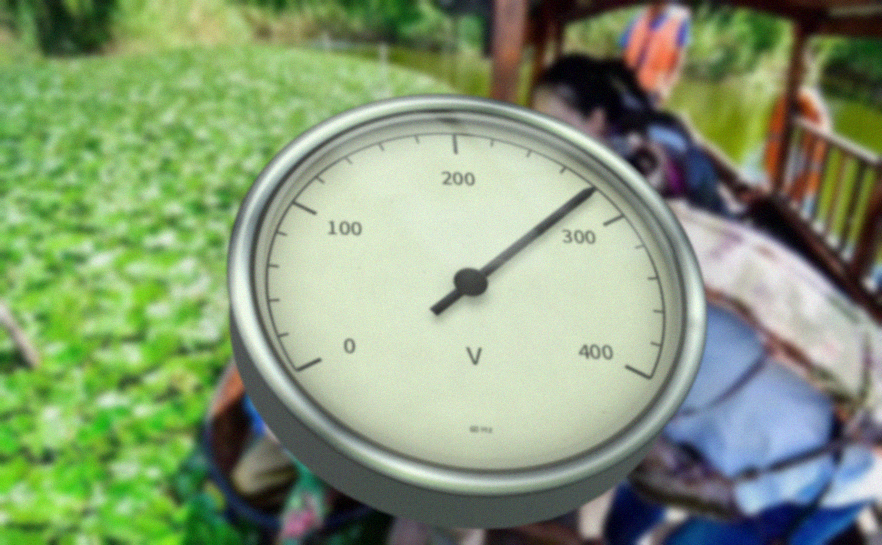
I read 280 V
